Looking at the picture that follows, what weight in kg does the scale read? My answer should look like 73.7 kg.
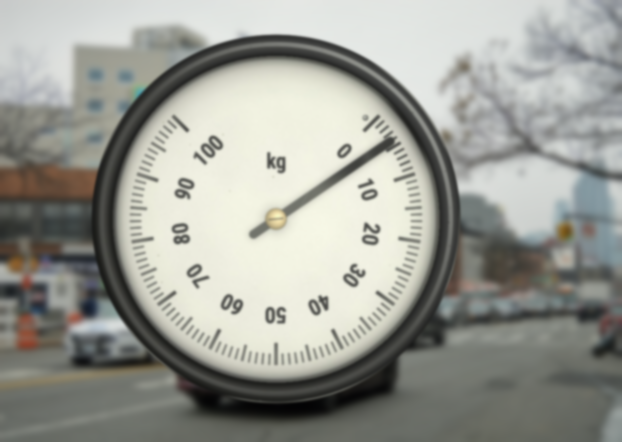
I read 4 kg
